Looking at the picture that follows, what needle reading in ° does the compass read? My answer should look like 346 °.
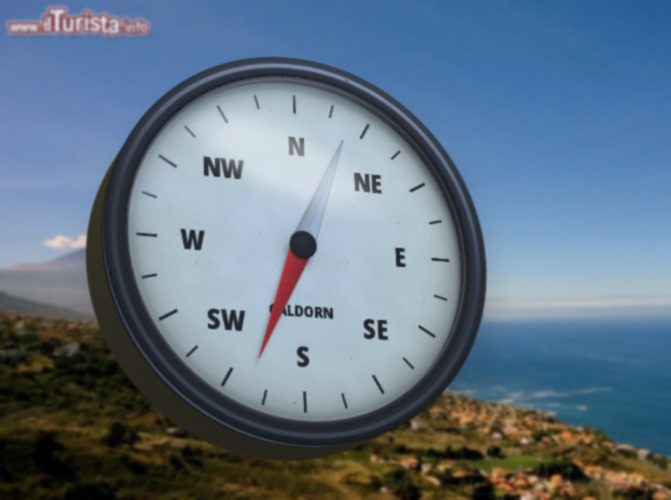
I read 202.5 °
